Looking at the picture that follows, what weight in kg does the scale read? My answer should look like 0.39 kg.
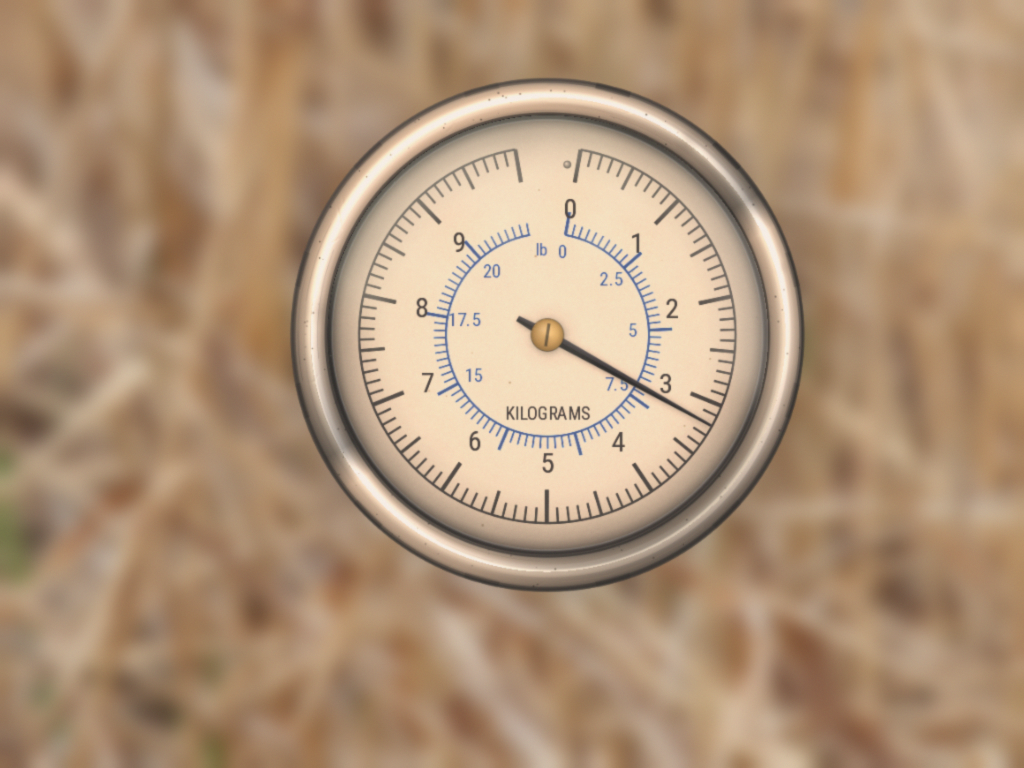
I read 3.2 kg
